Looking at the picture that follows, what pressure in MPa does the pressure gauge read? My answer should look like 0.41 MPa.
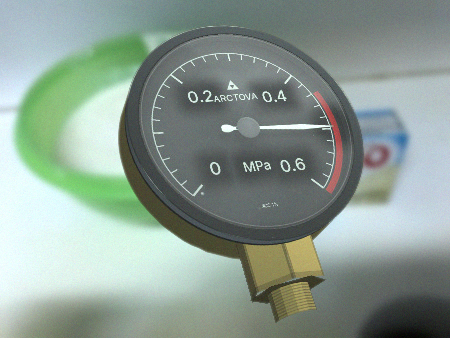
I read 0.5 MPa
